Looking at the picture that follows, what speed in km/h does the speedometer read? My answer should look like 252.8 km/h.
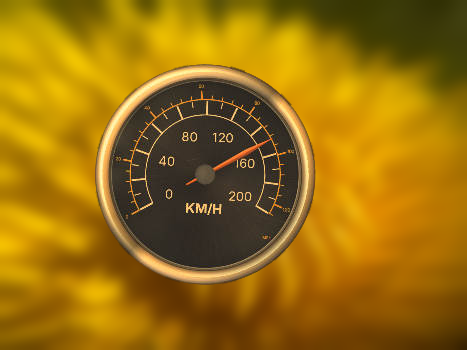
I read 150 km/h
